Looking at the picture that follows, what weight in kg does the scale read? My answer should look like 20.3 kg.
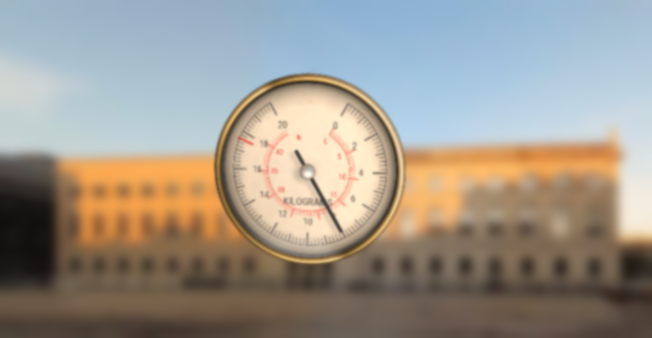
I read 8 kg
